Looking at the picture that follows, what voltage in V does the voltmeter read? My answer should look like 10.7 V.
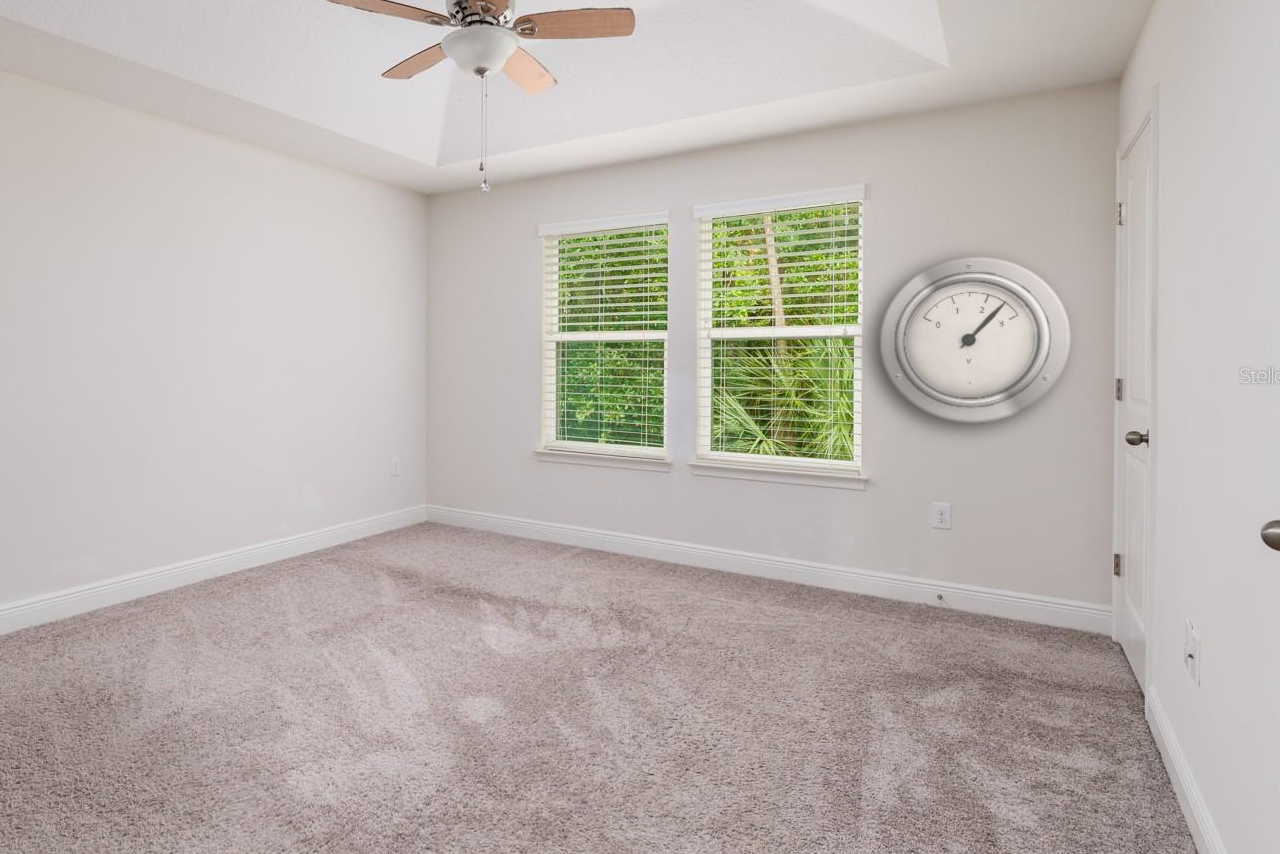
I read 2.5 V
